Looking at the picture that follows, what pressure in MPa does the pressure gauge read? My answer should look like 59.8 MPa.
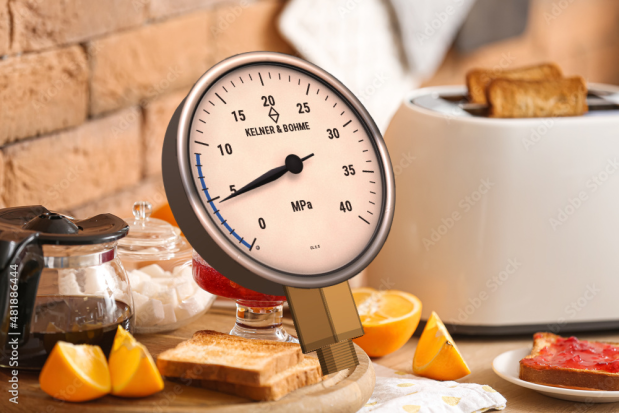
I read 4.5 MPa
